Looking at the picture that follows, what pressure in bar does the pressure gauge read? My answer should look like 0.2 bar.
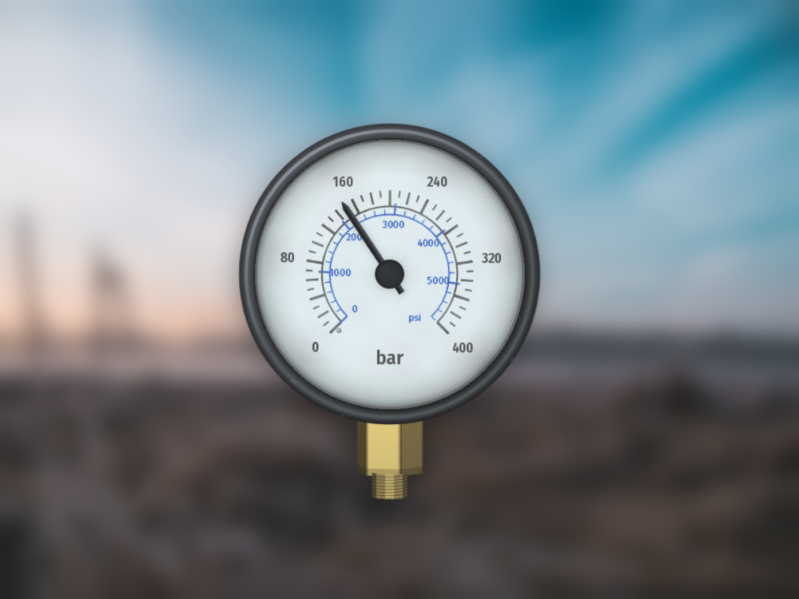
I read 150 bar
